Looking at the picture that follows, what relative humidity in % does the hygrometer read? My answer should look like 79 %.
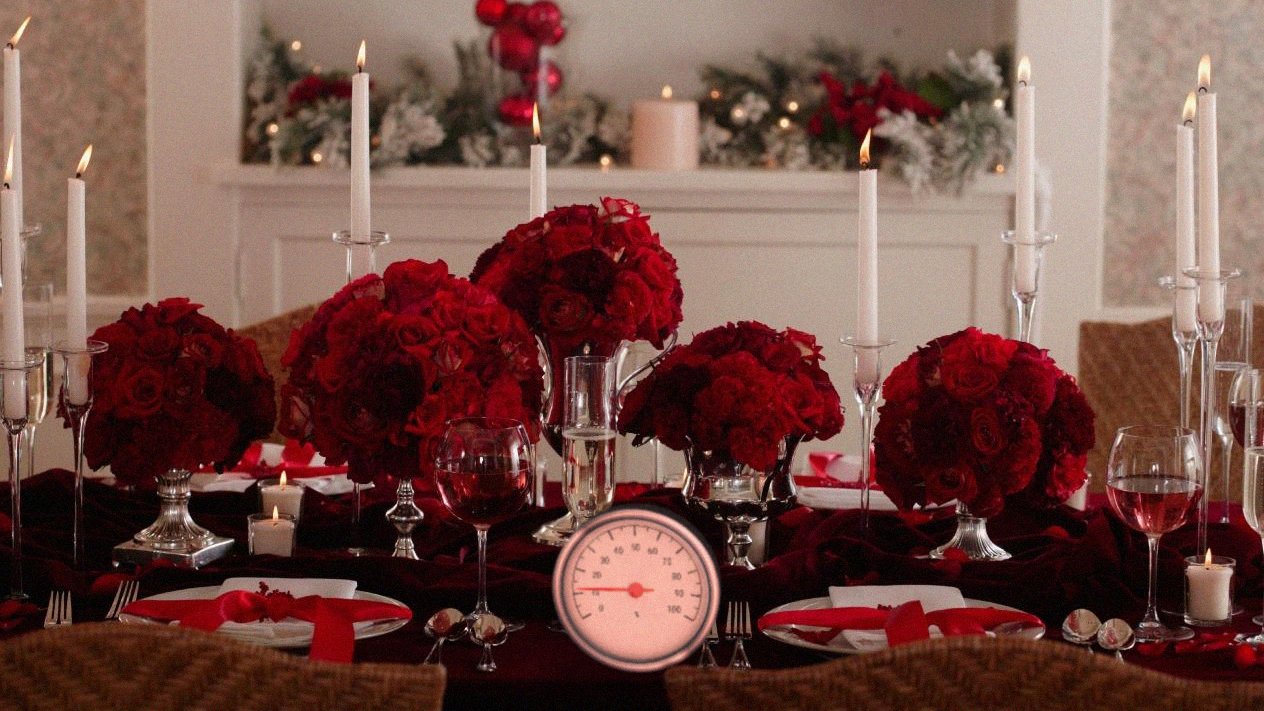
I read 12.5 %
